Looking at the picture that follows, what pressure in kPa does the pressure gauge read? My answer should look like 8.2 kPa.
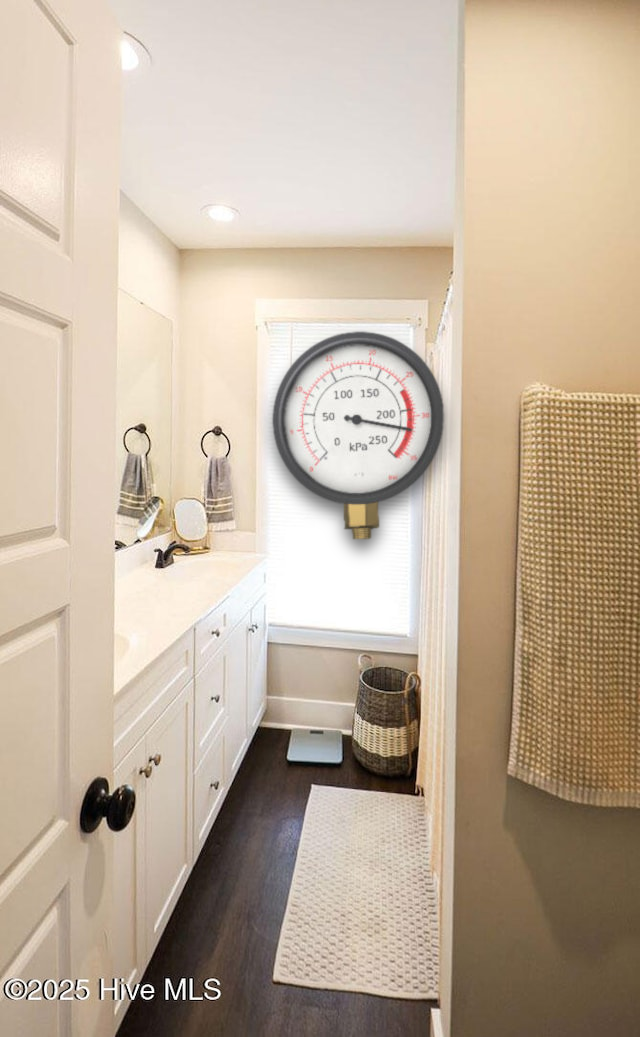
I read 220 kPa
